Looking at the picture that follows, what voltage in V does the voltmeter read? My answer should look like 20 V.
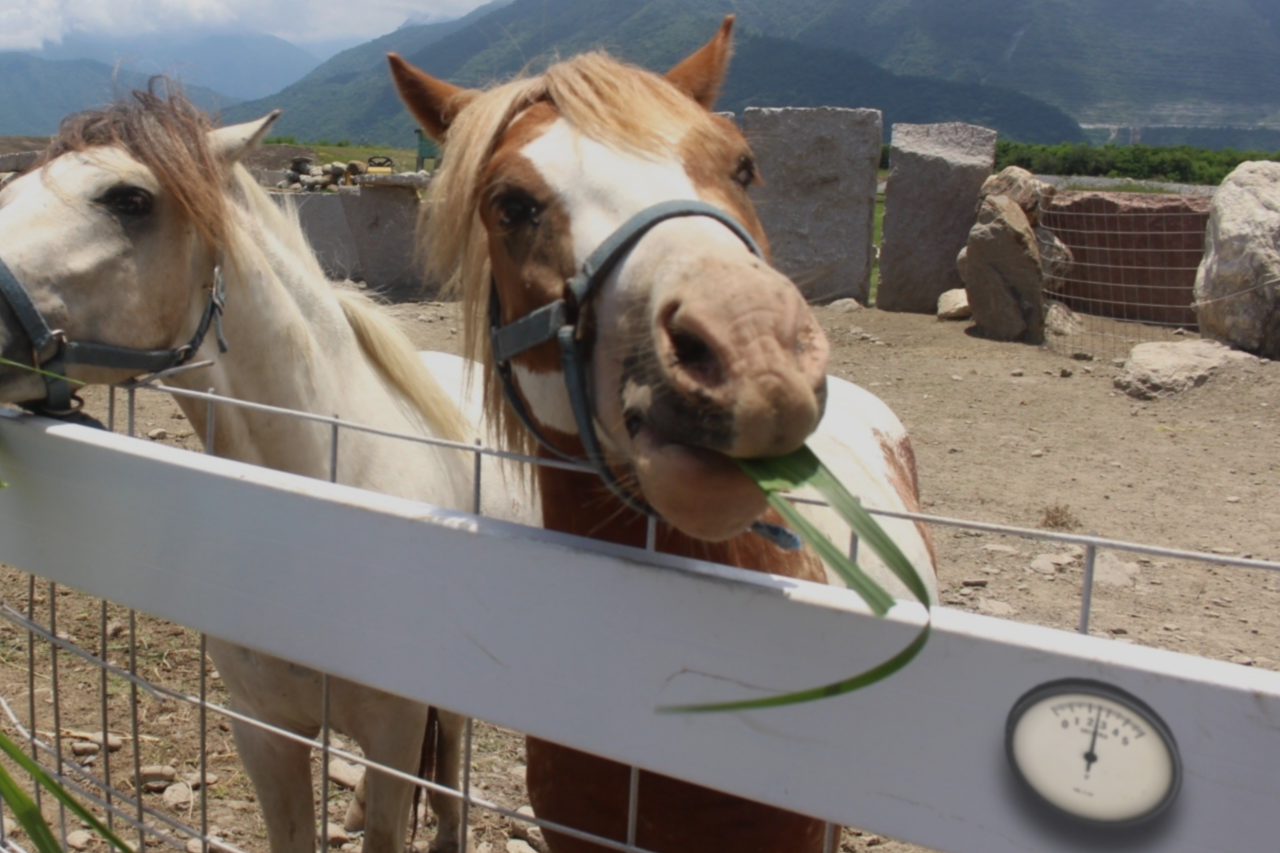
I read 2.5 V
